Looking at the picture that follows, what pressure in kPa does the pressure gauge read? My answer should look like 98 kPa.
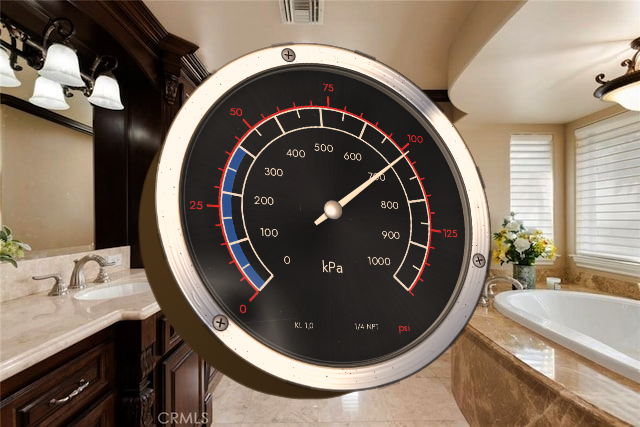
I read 700 kPa
